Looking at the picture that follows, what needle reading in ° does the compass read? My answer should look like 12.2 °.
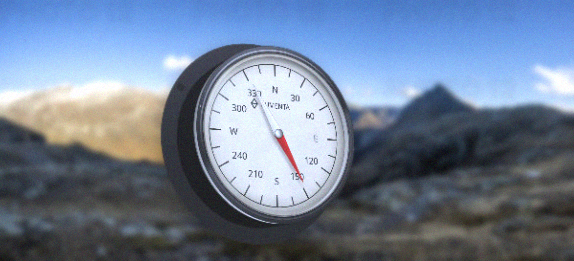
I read 150 °
